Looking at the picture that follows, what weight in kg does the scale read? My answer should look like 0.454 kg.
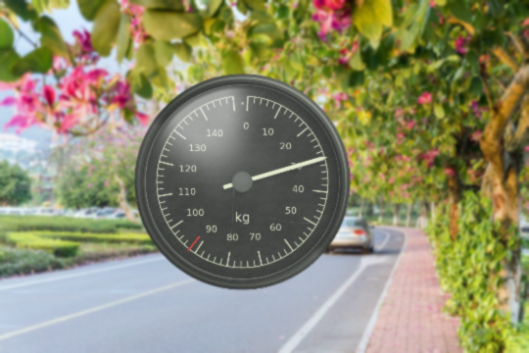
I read 30 kg
